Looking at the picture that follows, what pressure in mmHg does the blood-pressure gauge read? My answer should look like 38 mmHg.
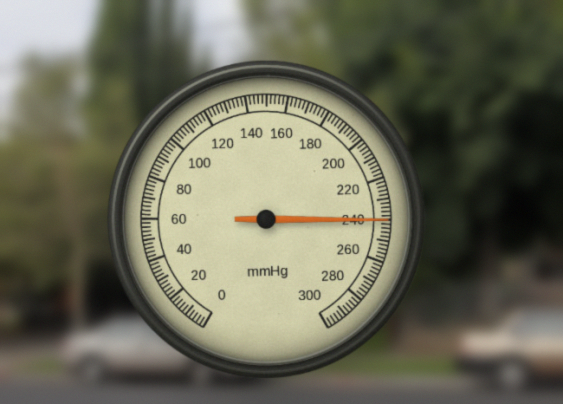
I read 240 mmHg
